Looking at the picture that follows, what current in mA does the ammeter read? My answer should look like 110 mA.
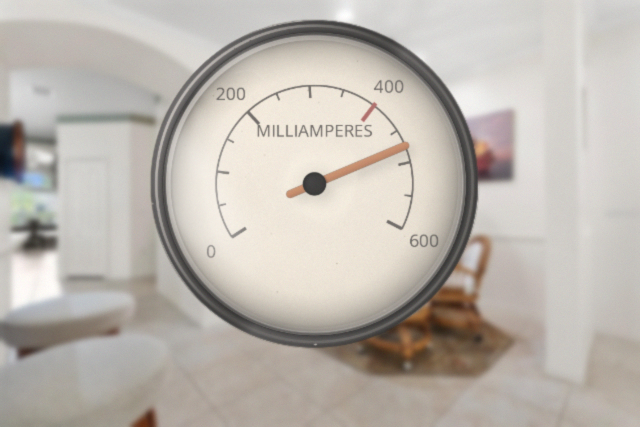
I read 475 mA
